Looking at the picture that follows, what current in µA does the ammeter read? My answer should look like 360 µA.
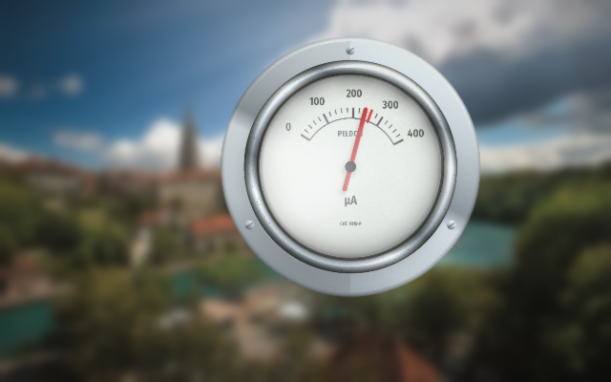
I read 240 µA
